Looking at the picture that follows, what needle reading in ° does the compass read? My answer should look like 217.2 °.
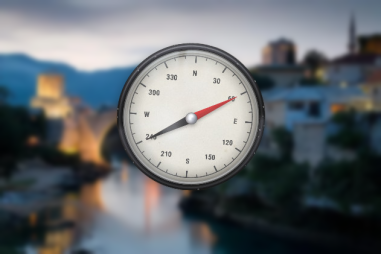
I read 60 °
